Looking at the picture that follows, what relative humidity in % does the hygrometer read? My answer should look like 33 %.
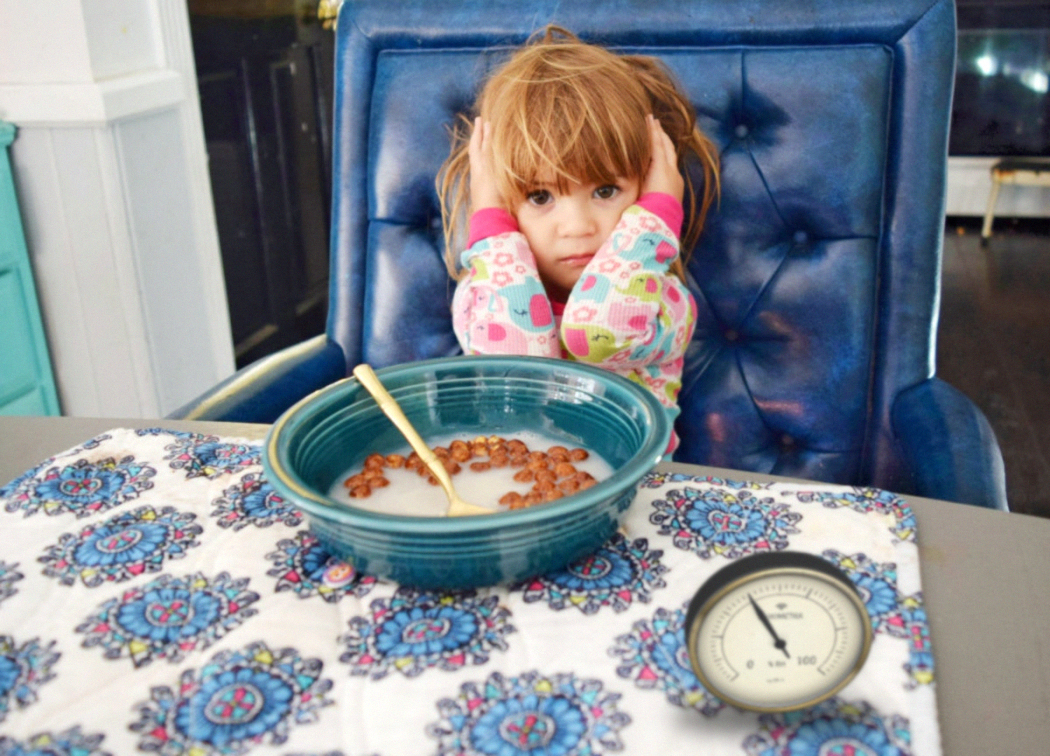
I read 40 %
